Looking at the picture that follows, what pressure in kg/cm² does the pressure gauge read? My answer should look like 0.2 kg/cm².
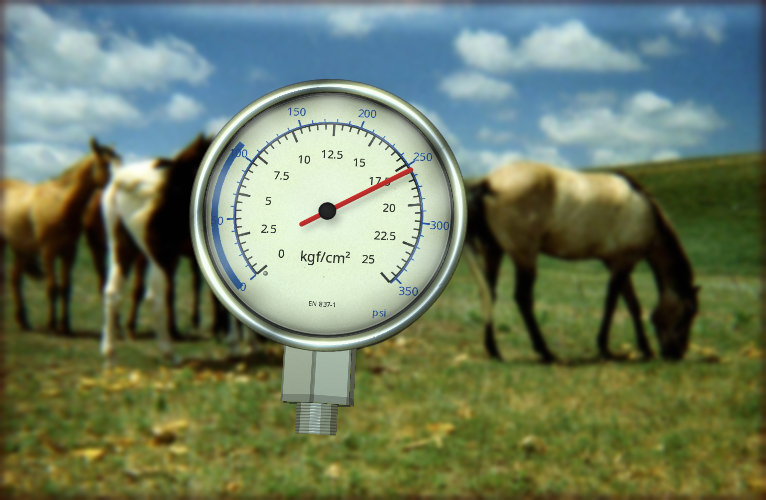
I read 18 kg/cm²
